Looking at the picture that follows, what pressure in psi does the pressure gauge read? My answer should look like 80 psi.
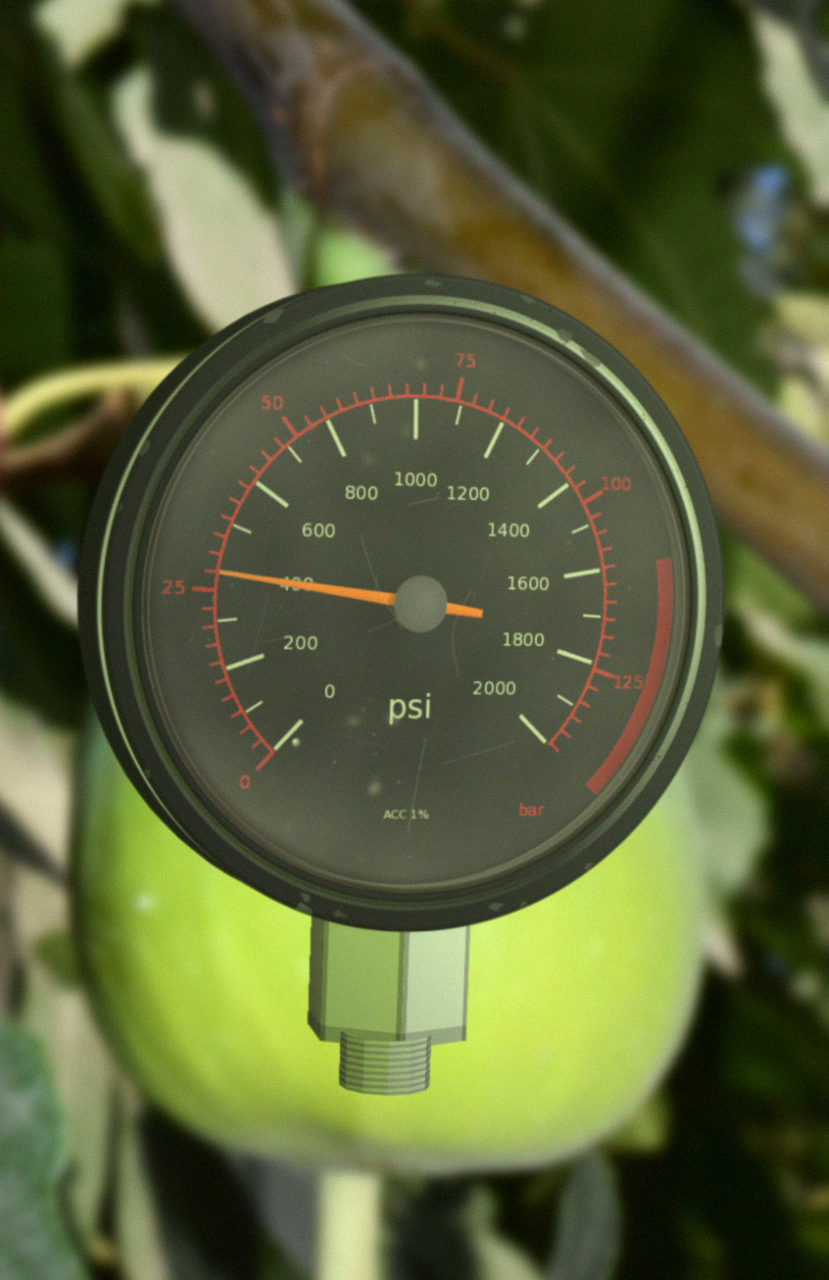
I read 400 psi
